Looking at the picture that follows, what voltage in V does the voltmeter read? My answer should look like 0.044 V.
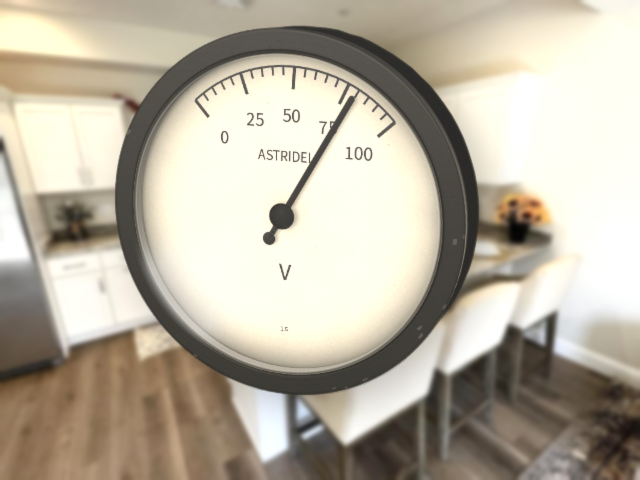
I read 80 V
